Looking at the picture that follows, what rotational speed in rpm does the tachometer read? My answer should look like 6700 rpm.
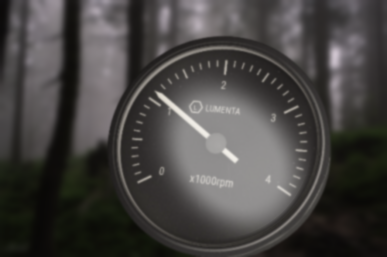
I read 1100 rpm
